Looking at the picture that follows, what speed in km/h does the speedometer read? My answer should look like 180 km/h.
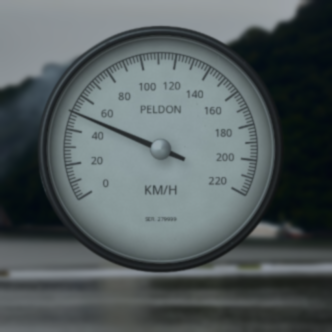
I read 50 km/h
